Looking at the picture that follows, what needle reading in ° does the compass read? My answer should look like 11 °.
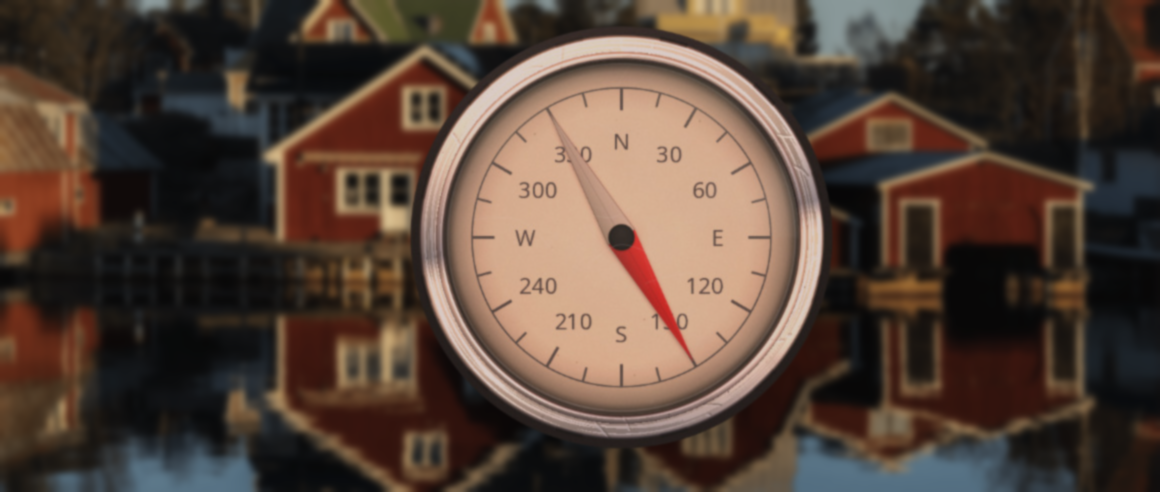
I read 150 °
